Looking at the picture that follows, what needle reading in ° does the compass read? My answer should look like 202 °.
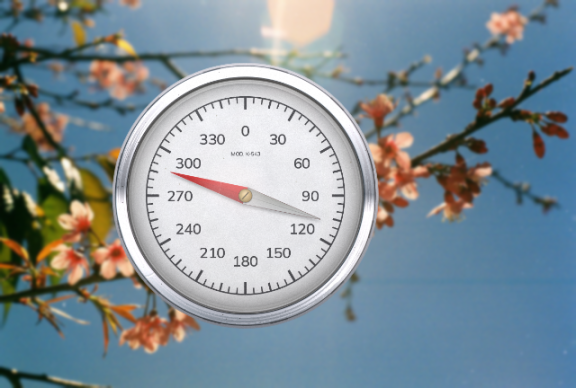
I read 287.5 °
